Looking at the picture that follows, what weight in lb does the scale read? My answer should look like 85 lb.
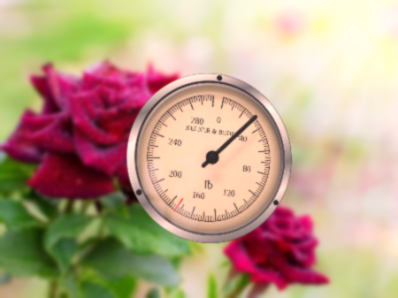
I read 30 lb
